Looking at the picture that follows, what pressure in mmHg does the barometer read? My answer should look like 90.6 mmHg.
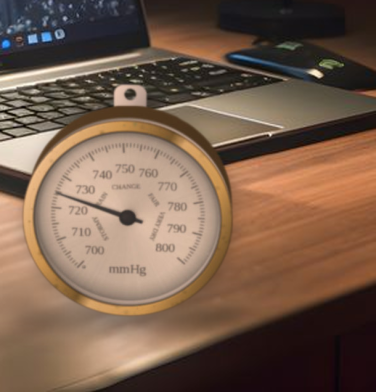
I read 725 mmHg
